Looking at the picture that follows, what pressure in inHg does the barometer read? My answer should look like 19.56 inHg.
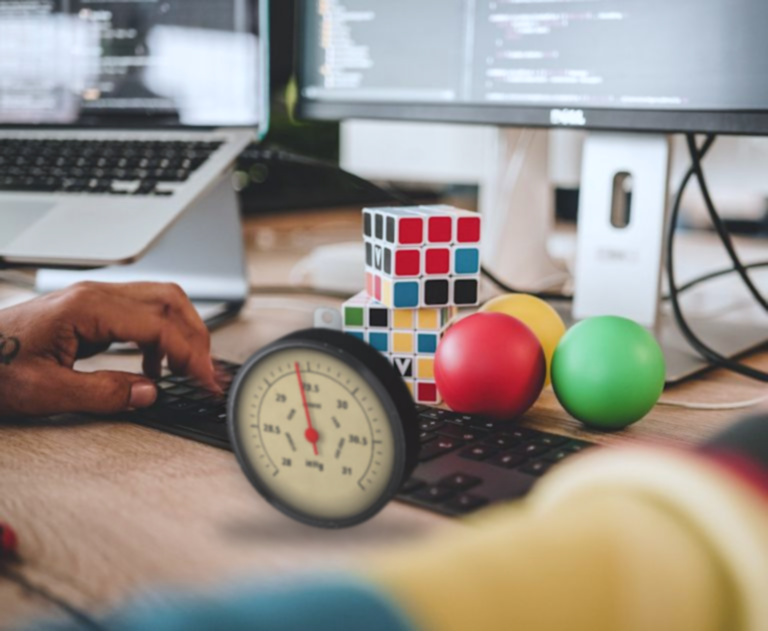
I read 29.4 inHg
